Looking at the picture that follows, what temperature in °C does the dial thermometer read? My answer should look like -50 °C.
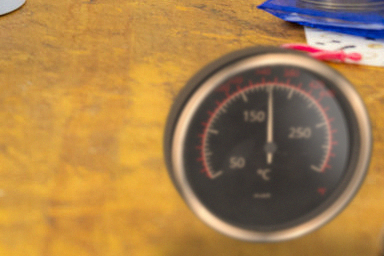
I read 175 °C
